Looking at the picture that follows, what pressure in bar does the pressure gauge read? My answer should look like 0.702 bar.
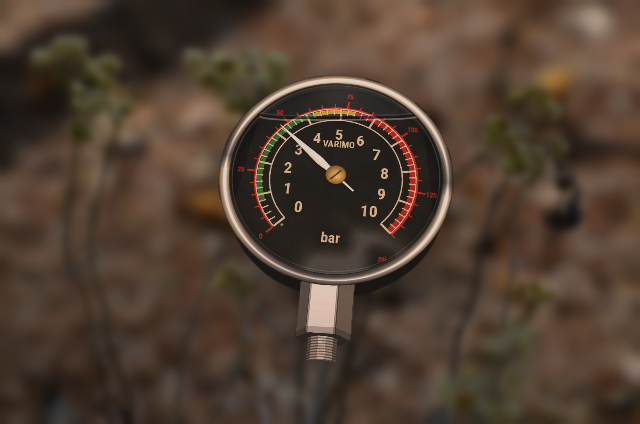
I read 3.2 bar
